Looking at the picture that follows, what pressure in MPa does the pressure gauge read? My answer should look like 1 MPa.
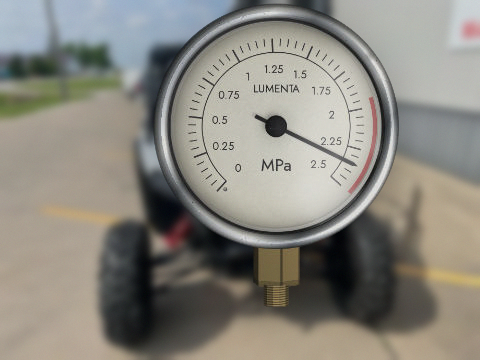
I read 2.35 MPa
